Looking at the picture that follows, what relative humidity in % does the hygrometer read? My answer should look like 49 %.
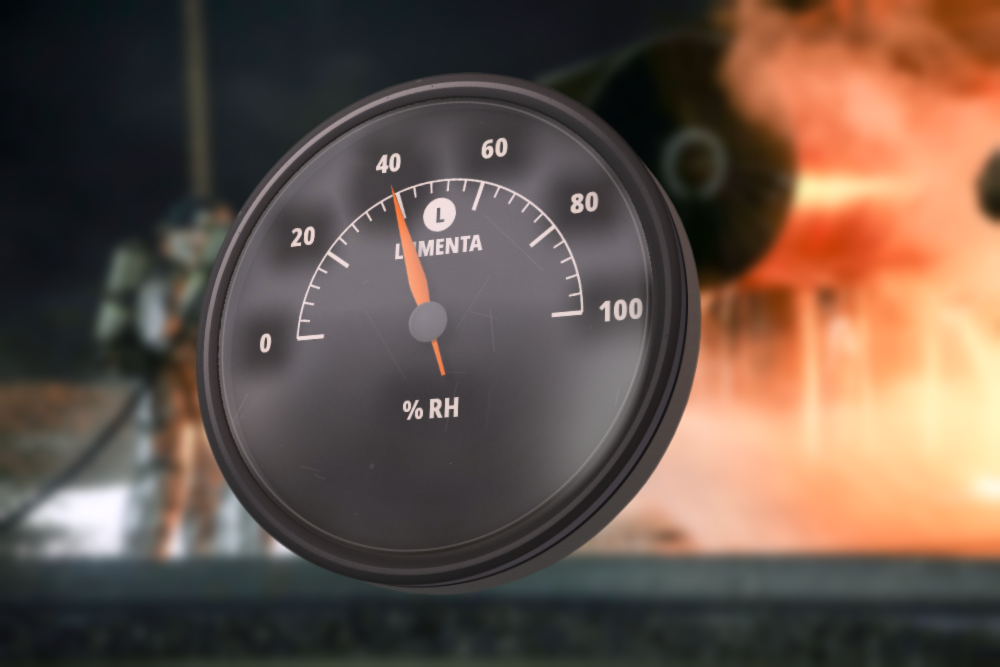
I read 40 %
